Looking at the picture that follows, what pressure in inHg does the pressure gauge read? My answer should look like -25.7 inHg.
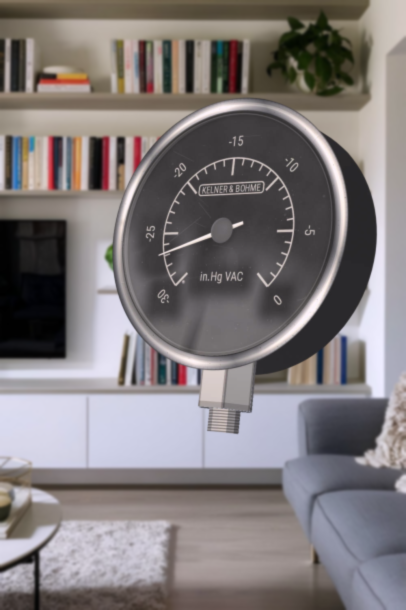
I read -27 inHg
